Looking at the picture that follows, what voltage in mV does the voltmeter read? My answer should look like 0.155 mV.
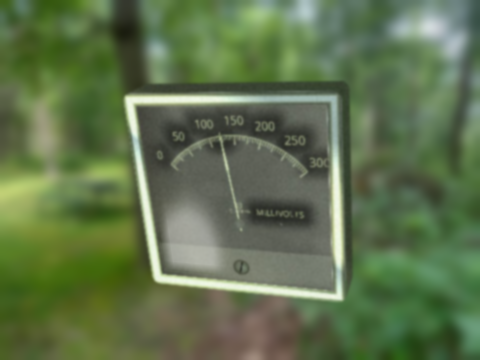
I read 125 mV
